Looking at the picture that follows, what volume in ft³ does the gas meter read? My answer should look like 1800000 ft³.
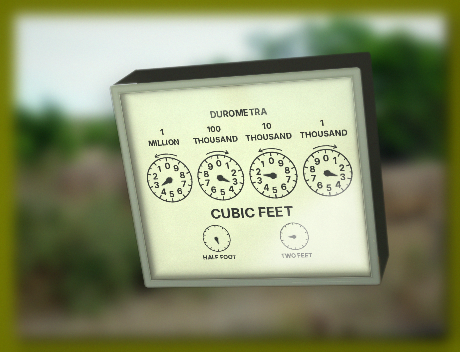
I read 332300 ft³
